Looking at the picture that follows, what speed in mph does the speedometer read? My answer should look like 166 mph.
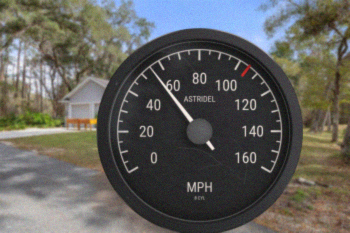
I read 55 mph
